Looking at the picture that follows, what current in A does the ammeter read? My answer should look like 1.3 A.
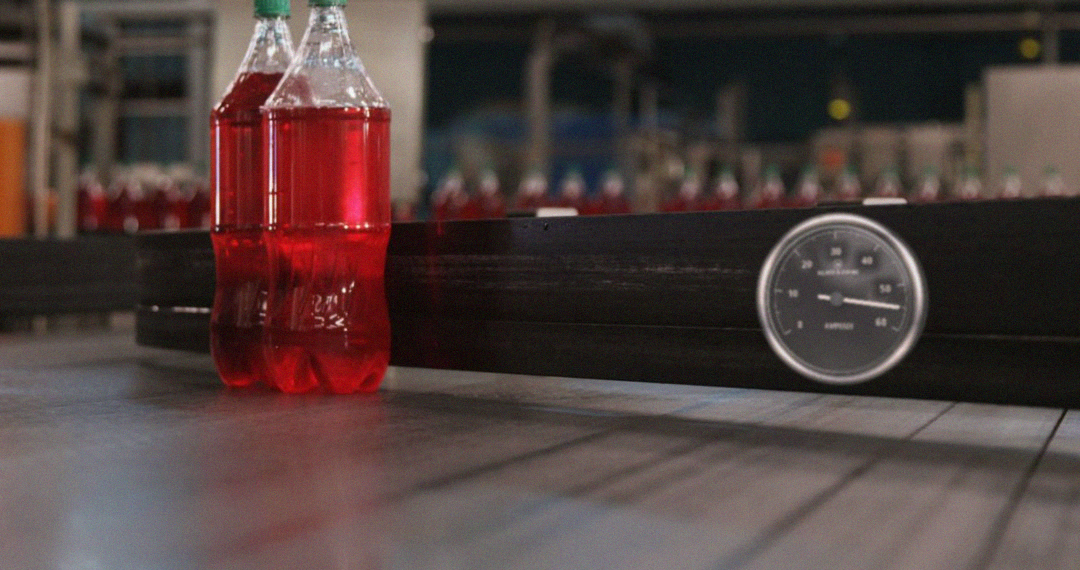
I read 55 A
